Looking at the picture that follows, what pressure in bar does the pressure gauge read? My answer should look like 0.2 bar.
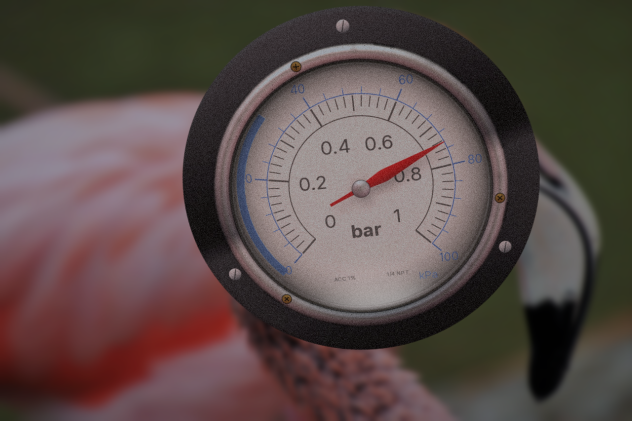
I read 0.74 bar
